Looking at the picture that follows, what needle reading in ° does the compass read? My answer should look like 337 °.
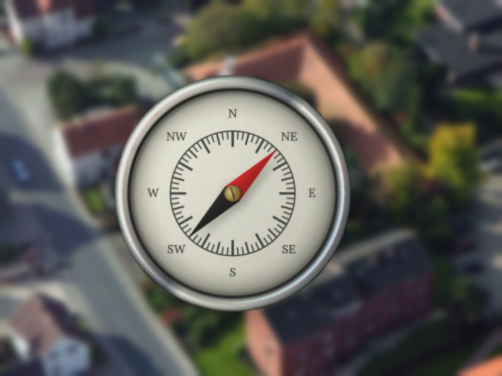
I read 45 °
